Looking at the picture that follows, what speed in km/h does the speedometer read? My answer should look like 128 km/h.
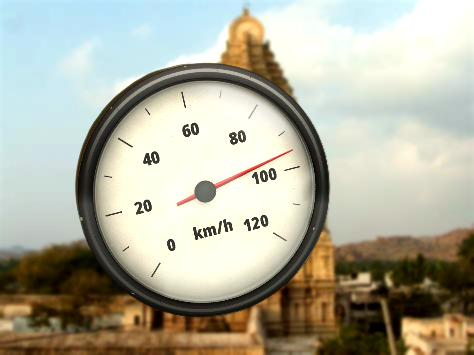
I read 95 km/h
